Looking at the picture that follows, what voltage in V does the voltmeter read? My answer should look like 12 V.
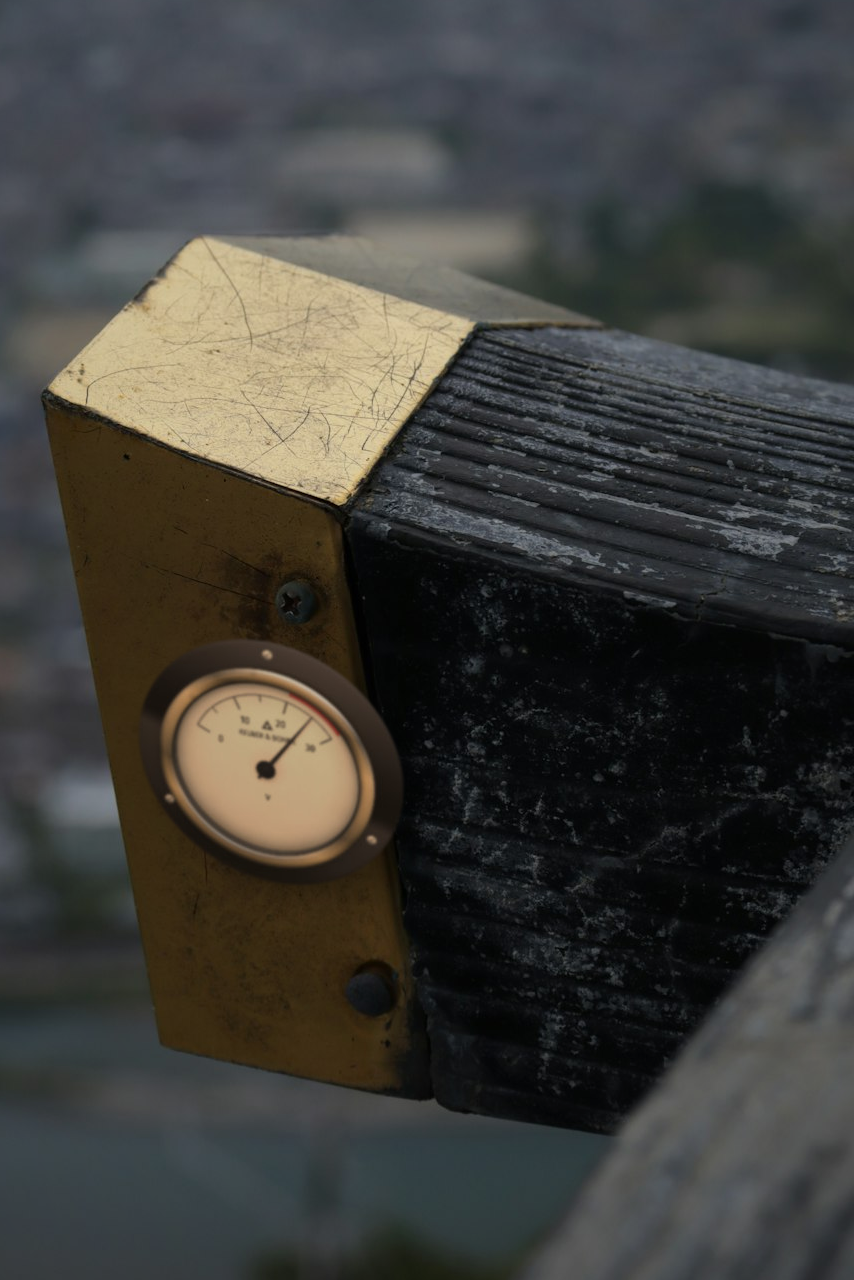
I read 25 V
